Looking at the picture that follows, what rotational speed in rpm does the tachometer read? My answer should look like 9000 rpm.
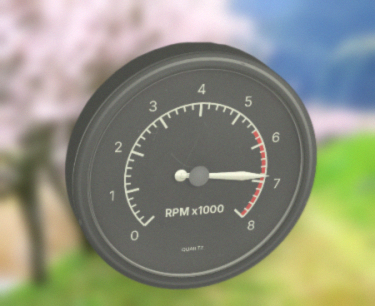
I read 6800 rpm
